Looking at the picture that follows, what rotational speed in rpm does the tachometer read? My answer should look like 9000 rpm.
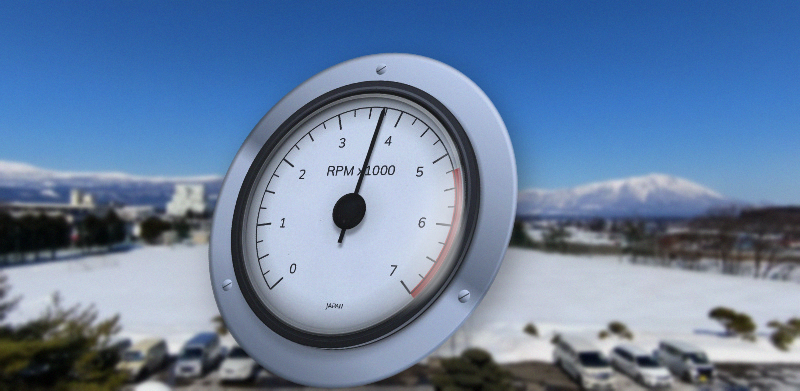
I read 3750 rpm
